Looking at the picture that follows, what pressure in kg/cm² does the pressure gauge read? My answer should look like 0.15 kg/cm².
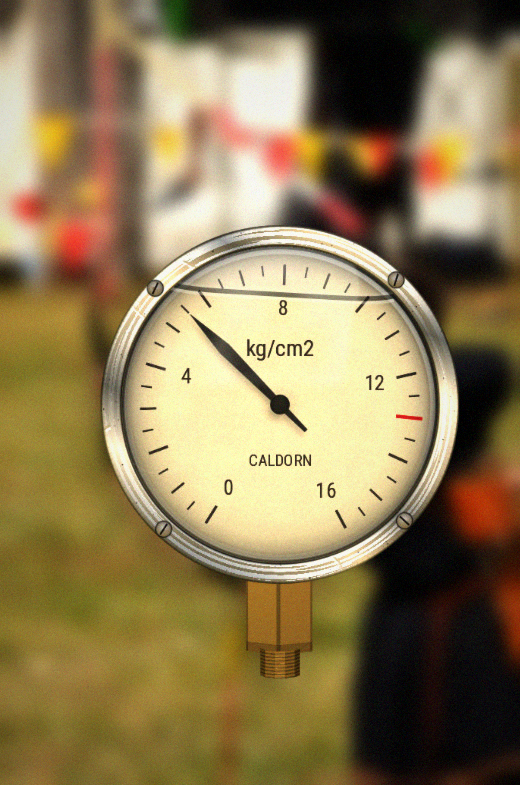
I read 5.5 kg/cm²
